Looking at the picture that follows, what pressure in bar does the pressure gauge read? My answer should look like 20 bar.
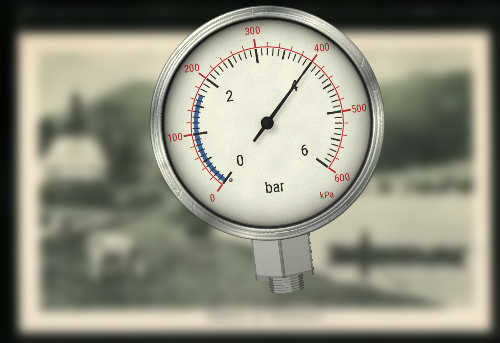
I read 4 bar
